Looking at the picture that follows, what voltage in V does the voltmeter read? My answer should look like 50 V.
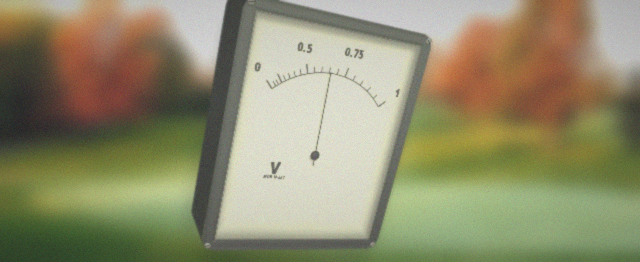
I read 0.65 V
